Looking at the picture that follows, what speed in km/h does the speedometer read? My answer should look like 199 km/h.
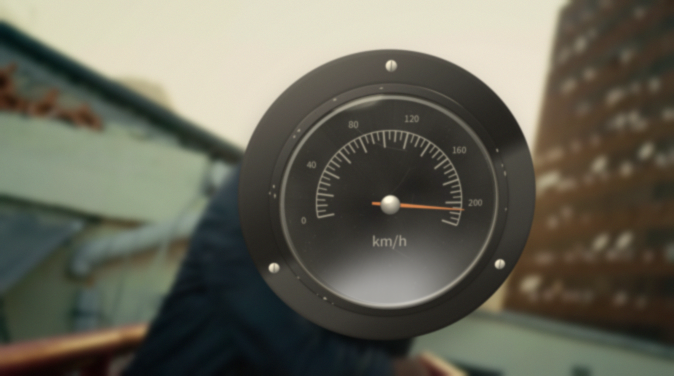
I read 205 km/h
